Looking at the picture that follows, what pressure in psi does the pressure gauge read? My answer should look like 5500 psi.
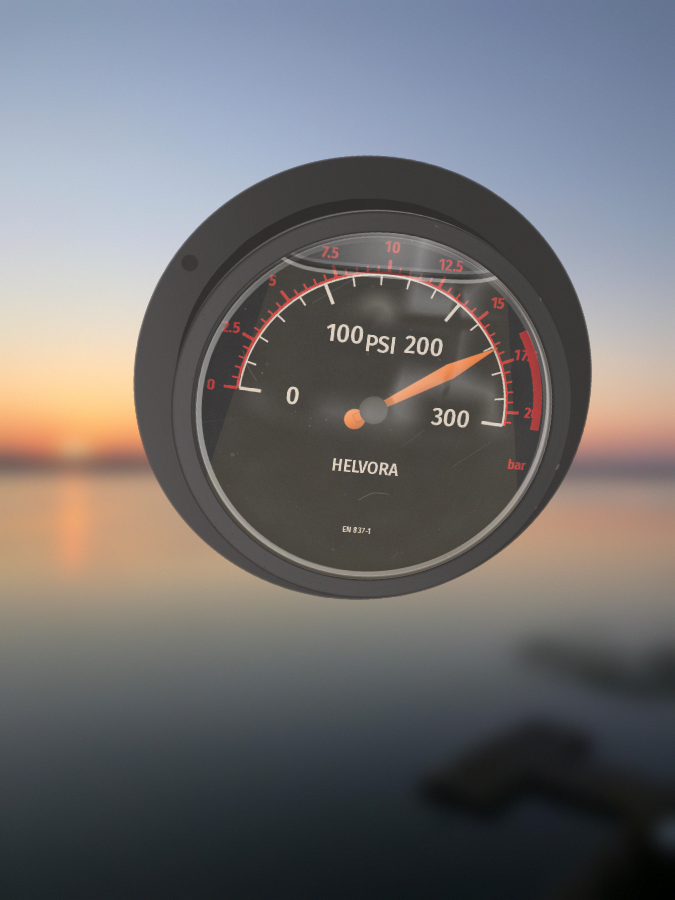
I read 240 psi
